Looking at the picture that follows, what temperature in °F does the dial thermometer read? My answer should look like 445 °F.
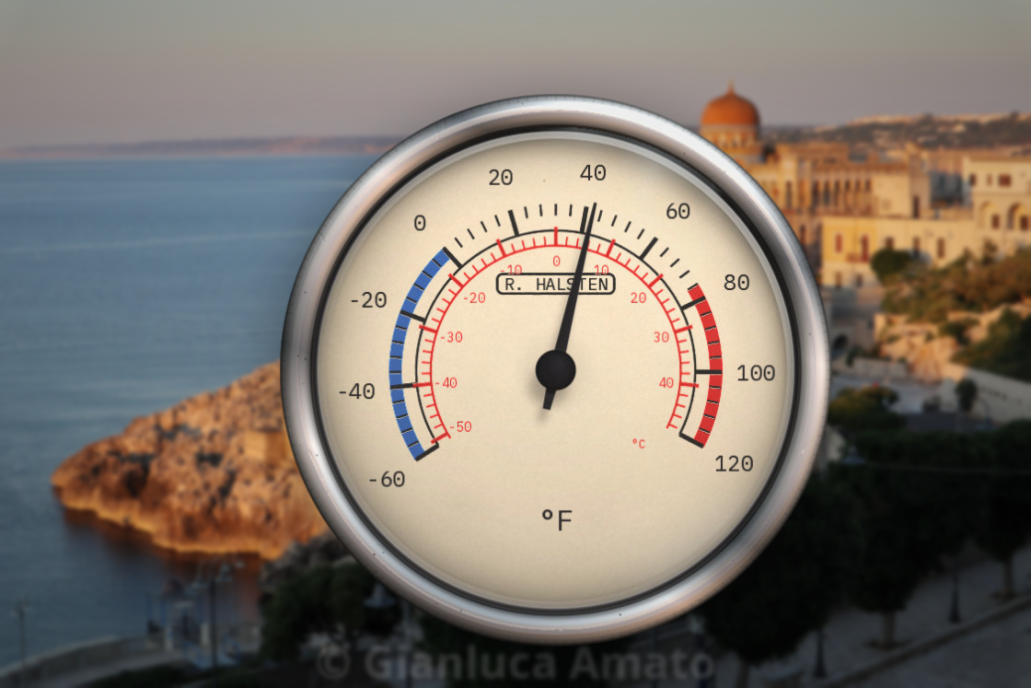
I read 42 °F
